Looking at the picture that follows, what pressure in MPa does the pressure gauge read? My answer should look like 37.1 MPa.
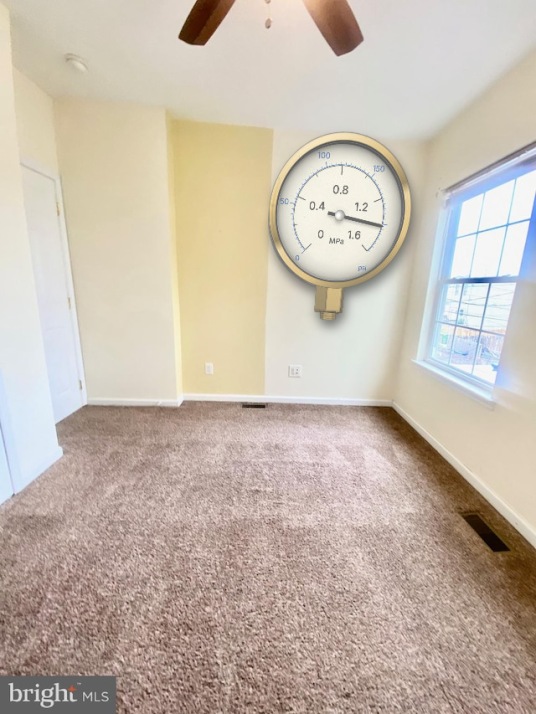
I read 1.4 MPa
